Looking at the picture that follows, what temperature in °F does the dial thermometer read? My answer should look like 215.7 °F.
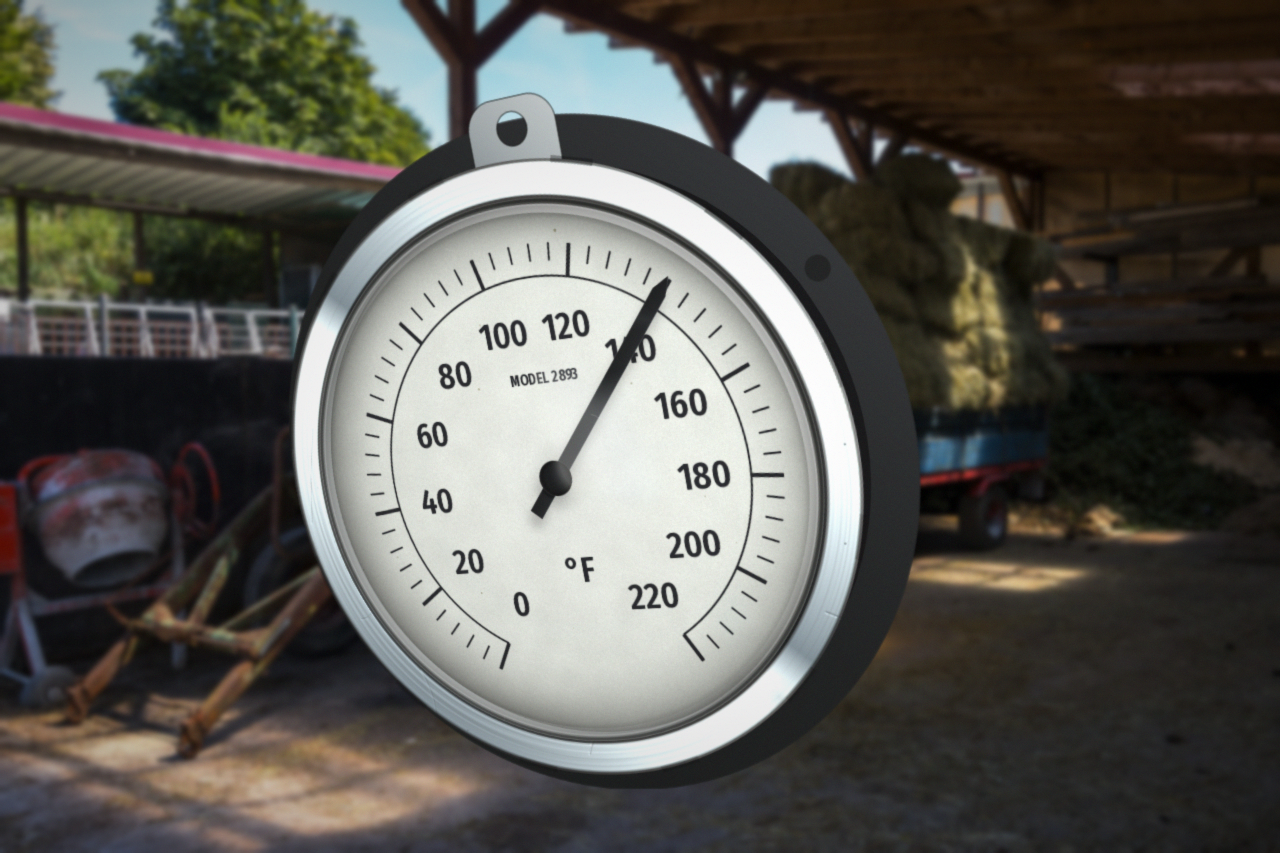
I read 140 °F
